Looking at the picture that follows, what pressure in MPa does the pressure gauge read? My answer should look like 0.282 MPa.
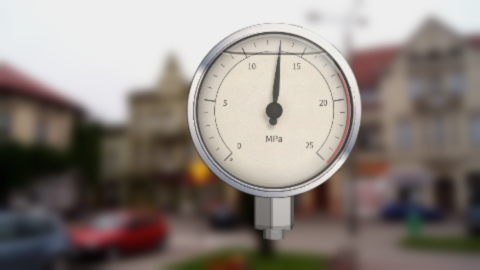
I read 13 MPa
